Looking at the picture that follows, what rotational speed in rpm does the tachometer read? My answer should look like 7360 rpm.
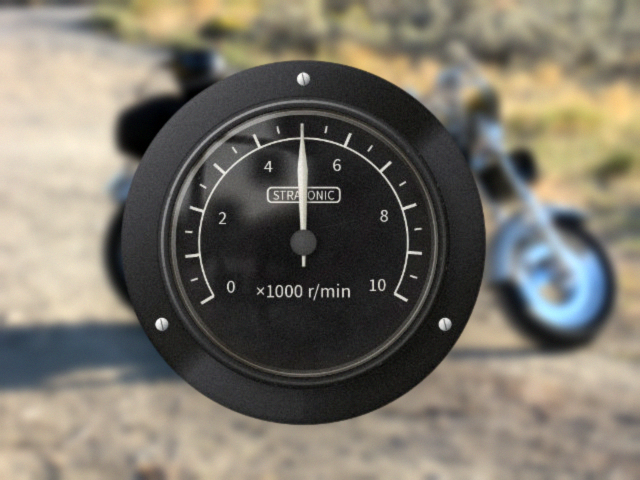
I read 5000 rpm
